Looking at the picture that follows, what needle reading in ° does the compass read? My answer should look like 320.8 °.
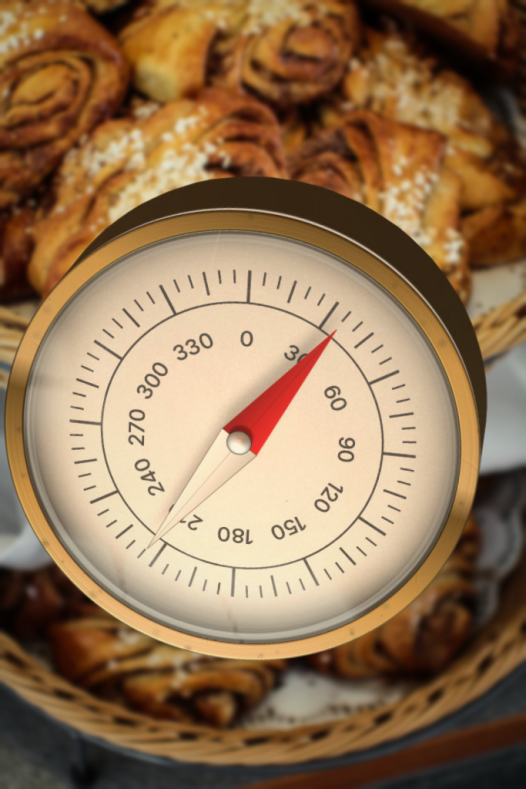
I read 35 °
